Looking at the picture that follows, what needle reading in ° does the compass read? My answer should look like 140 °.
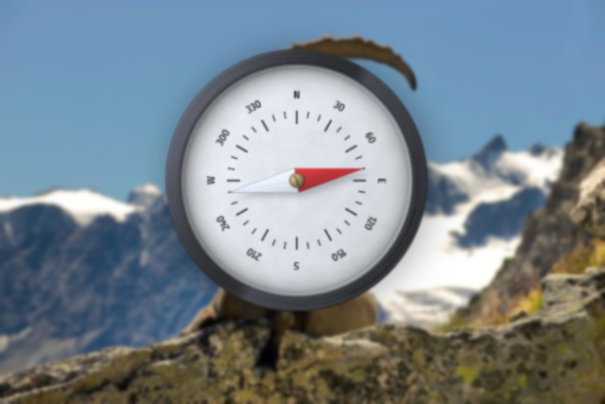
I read 80 °
